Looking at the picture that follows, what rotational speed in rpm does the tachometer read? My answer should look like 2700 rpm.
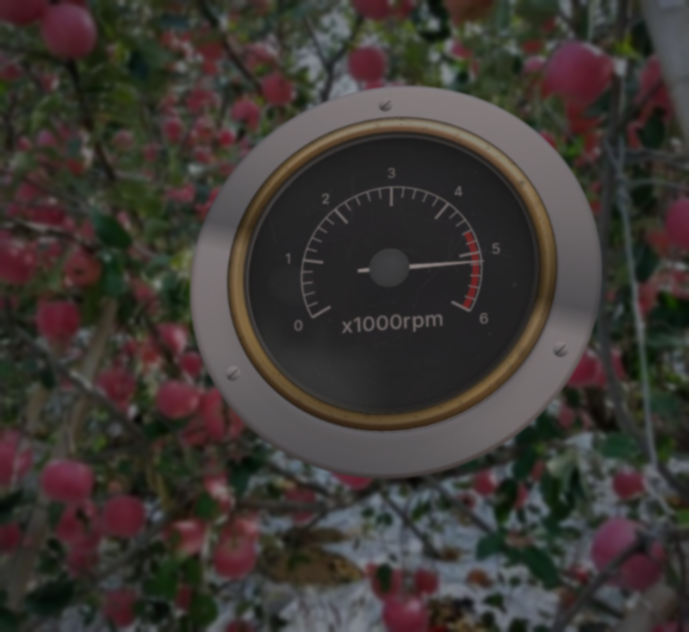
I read 5200 rpm
